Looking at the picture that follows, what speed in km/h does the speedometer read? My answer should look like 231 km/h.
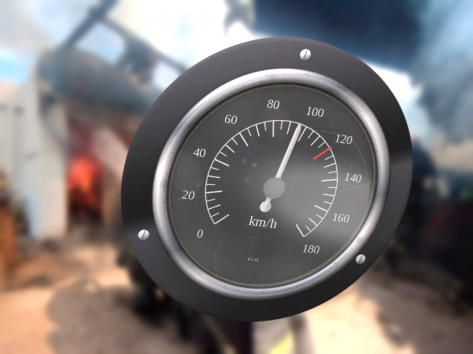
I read 95 km/h
